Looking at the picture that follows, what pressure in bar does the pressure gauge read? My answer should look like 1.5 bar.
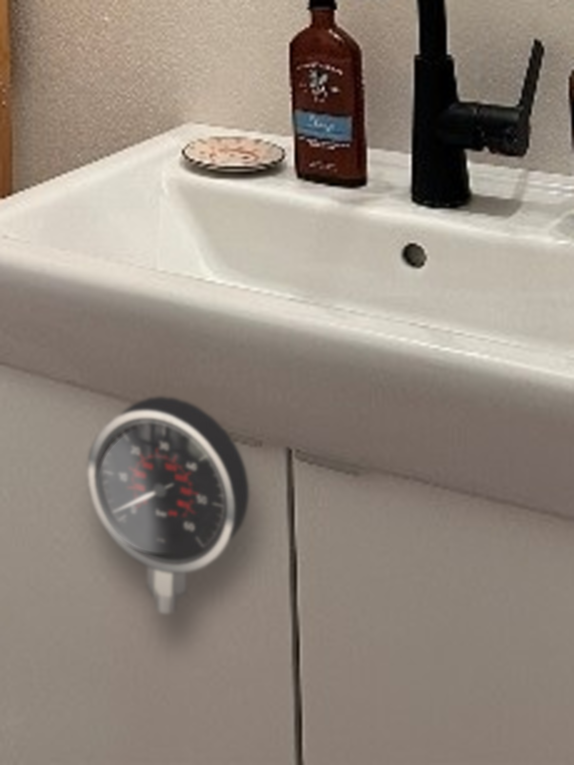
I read 2 bar
